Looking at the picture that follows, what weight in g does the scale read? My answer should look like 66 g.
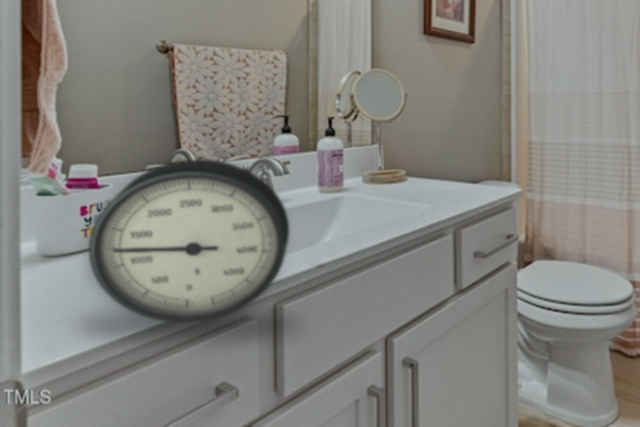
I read 1250 g
